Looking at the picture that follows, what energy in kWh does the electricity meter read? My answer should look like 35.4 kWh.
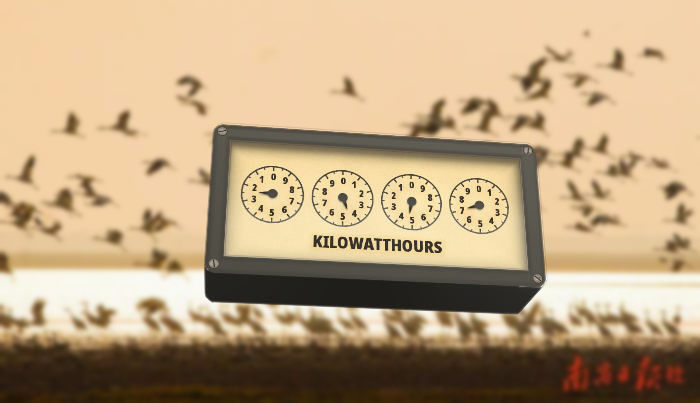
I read 2447 kWh
